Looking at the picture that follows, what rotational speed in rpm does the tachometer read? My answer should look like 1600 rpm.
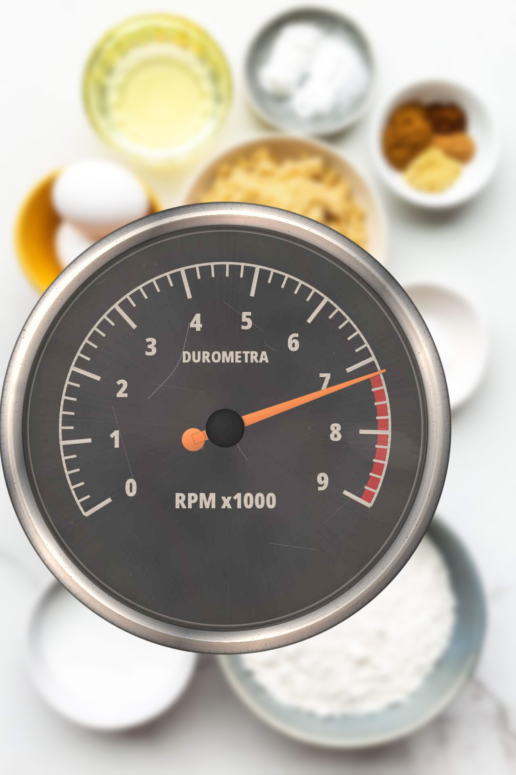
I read 7200 rpm
